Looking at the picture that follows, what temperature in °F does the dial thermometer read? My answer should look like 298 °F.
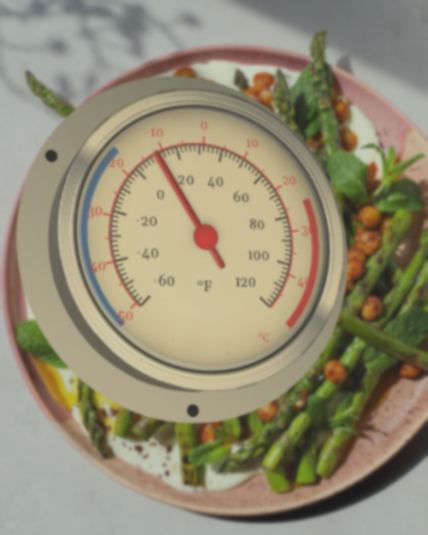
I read 10 °F
